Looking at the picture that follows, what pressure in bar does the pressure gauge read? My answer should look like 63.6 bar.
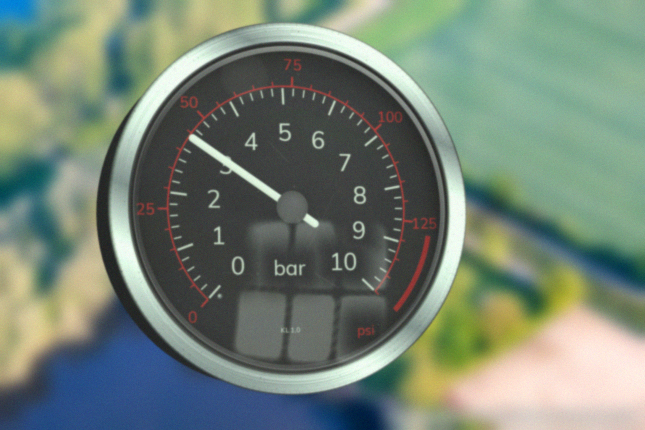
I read 3 bar
